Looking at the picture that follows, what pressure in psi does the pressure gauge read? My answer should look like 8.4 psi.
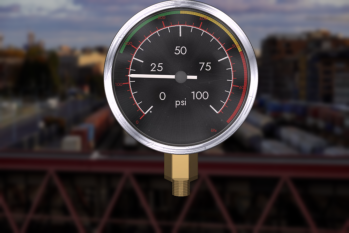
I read 17.5 psi
